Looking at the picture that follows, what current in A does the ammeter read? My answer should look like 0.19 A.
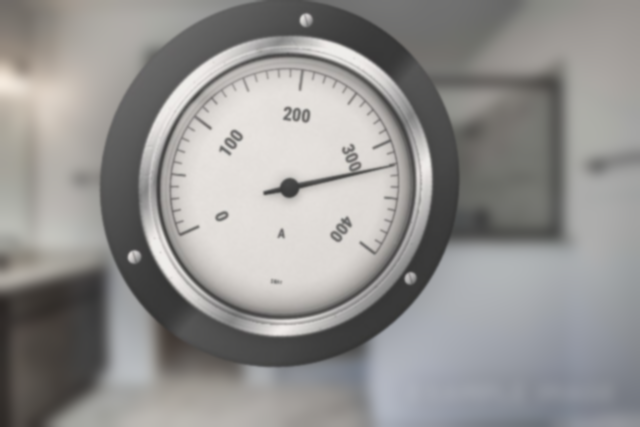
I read 320 A
